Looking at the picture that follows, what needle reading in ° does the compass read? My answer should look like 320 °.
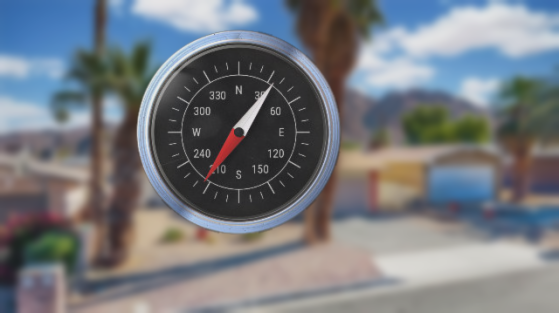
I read 215 °
